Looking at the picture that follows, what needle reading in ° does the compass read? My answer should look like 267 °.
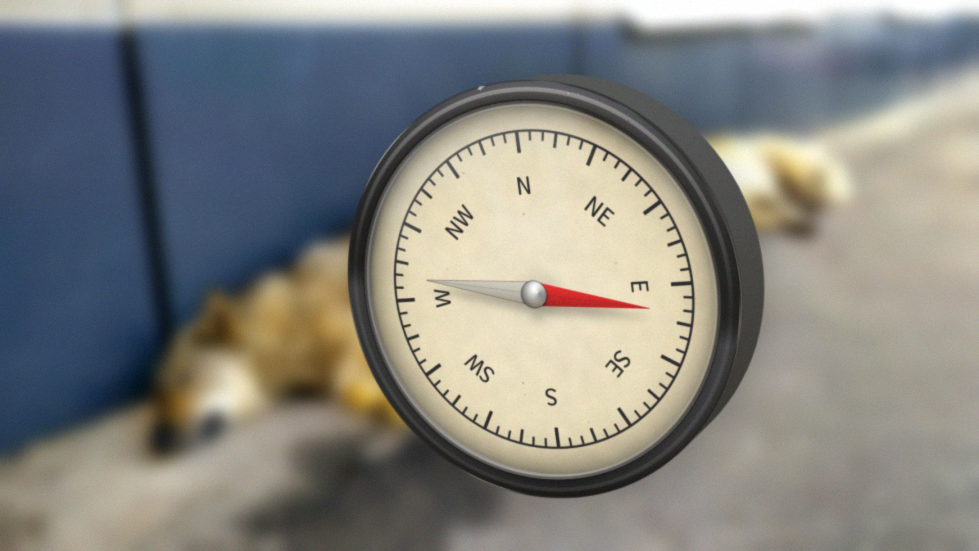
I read 100 °
